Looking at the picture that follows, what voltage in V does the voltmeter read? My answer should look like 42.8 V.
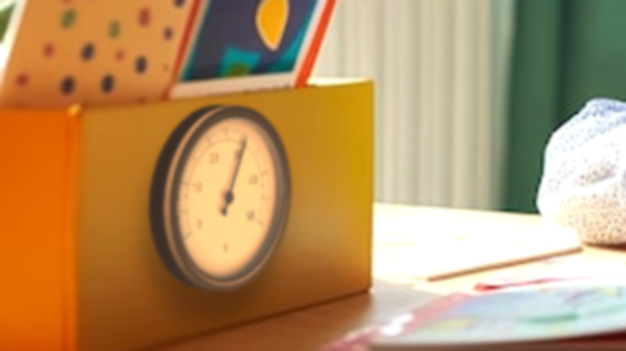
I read 30 V
